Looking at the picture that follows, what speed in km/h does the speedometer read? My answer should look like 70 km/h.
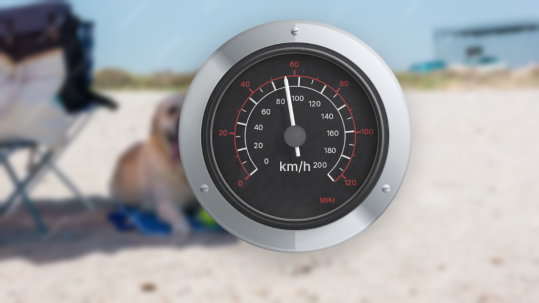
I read 90 km/h
